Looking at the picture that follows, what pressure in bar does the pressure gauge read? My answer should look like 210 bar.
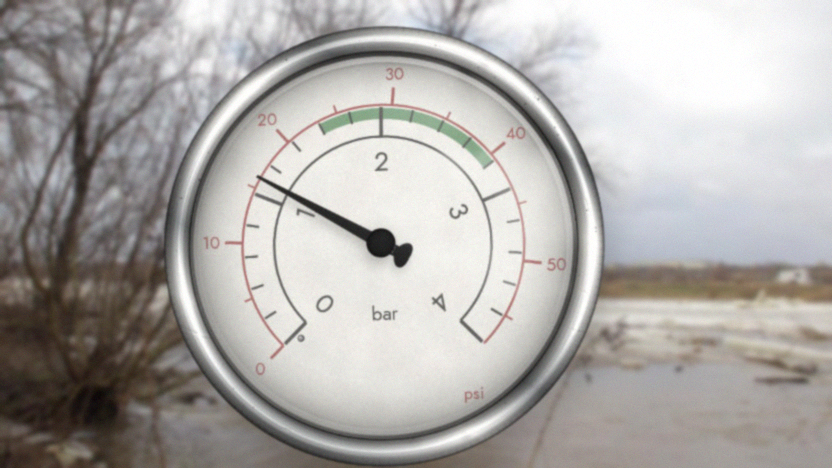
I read 1.1 bar
